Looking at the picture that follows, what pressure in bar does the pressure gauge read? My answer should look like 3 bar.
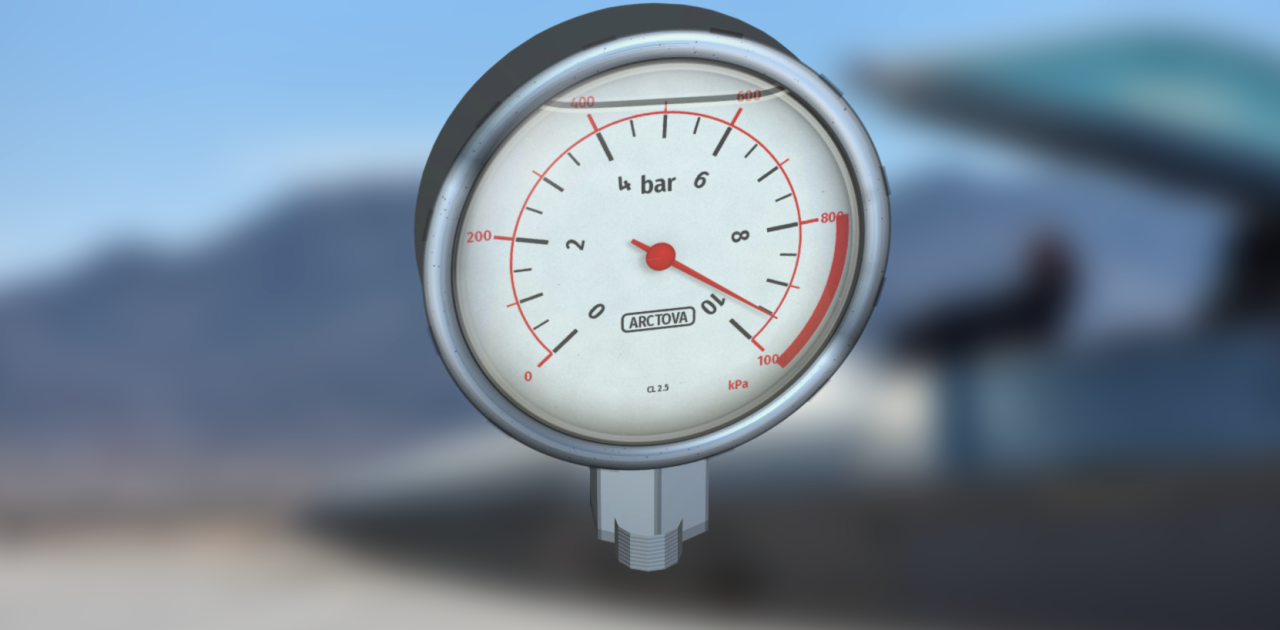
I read 9.5 bar
